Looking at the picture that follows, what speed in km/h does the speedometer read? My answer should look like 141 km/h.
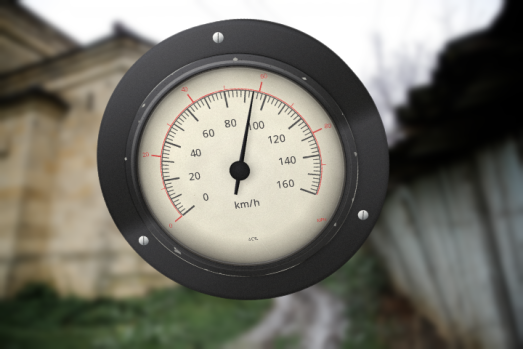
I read 94 km/h
